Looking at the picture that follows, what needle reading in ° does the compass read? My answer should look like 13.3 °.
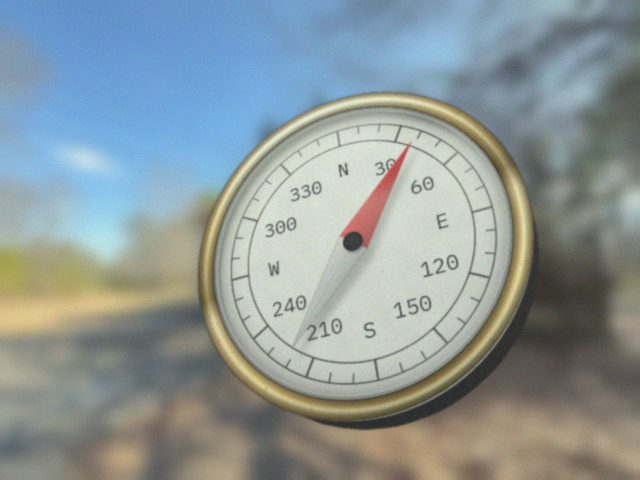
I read 40 °
